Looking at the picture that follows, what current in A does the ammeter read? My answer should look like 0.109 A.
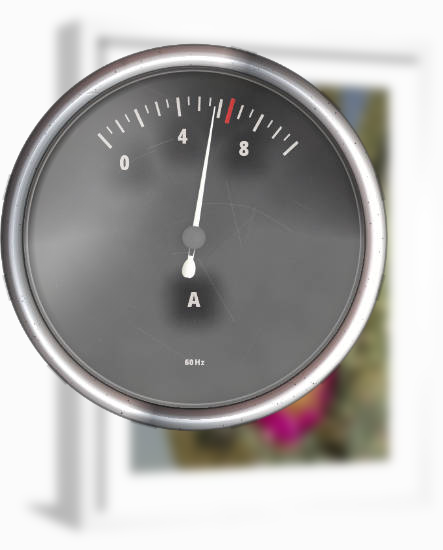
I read 5.75 A
